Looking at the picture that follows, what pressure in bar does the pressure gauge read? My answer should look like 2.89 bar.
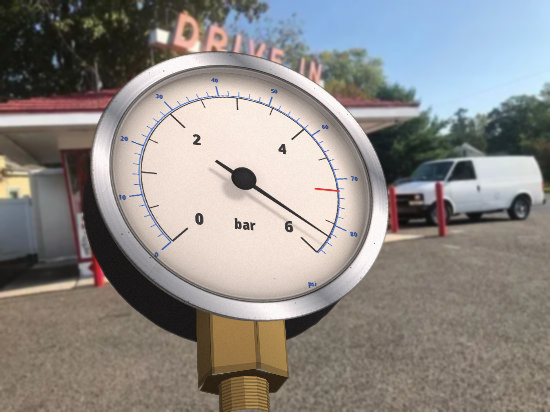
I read 5.75 bar
